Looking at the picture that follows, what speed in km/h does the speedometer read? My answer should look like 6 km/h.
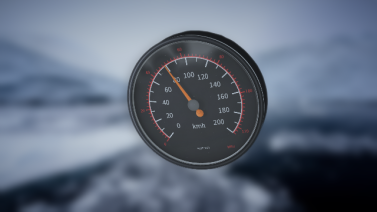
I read 80 km/h
